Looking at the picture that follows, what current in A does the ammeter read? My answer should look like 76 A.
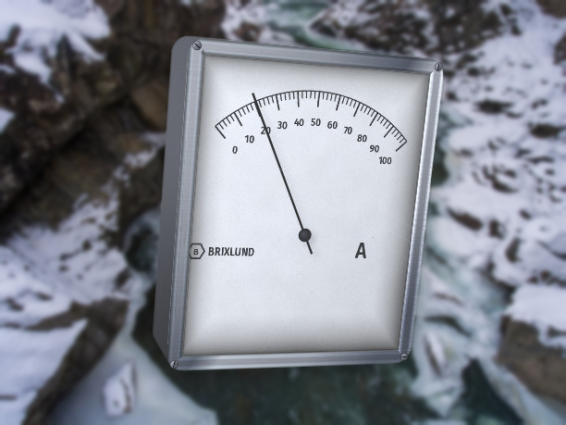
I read 20 A
